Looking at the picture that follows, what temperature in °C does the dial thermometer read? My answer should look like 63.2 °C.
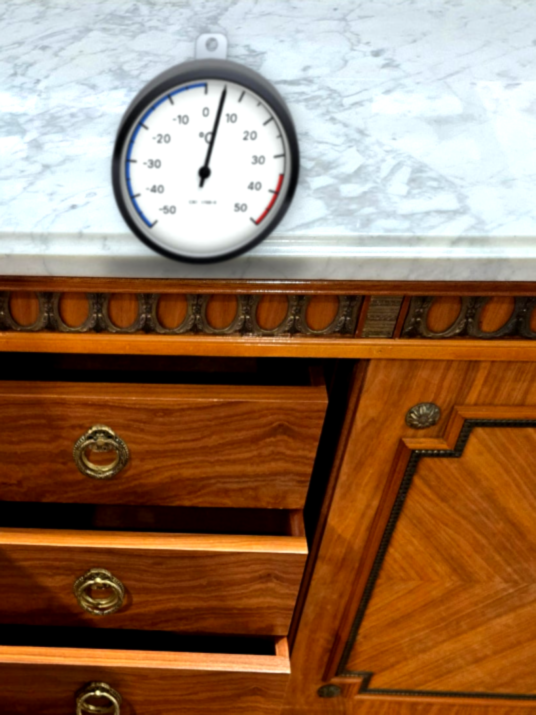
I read 5 °C
